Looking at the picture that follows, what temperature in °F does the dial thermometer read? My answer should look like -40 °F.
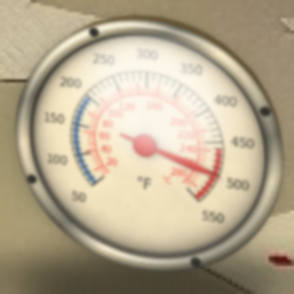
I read 500 °F
